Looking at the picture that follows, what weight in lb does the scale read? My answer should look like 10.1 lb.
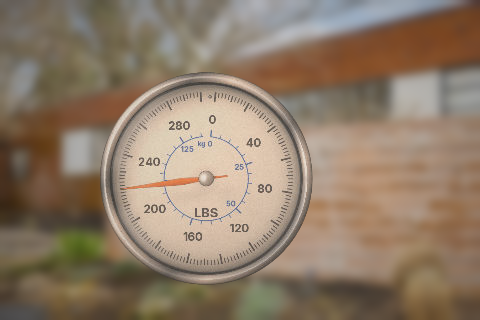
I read 220 lb
